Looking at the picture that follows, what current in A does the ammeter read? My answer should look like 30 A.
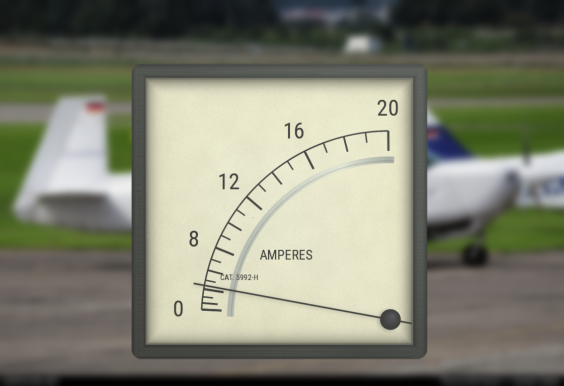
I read 4.5 A
